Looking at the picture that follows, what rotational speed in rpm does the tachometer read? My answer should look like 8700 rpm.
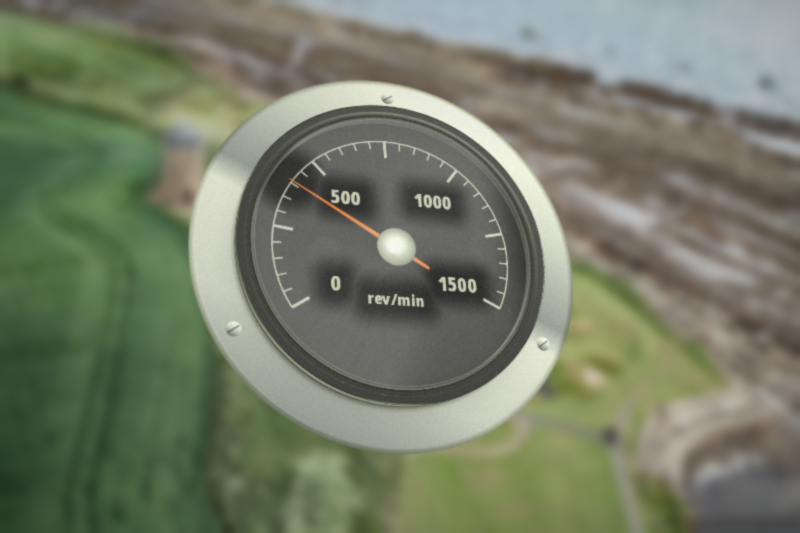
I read 400 rpm
